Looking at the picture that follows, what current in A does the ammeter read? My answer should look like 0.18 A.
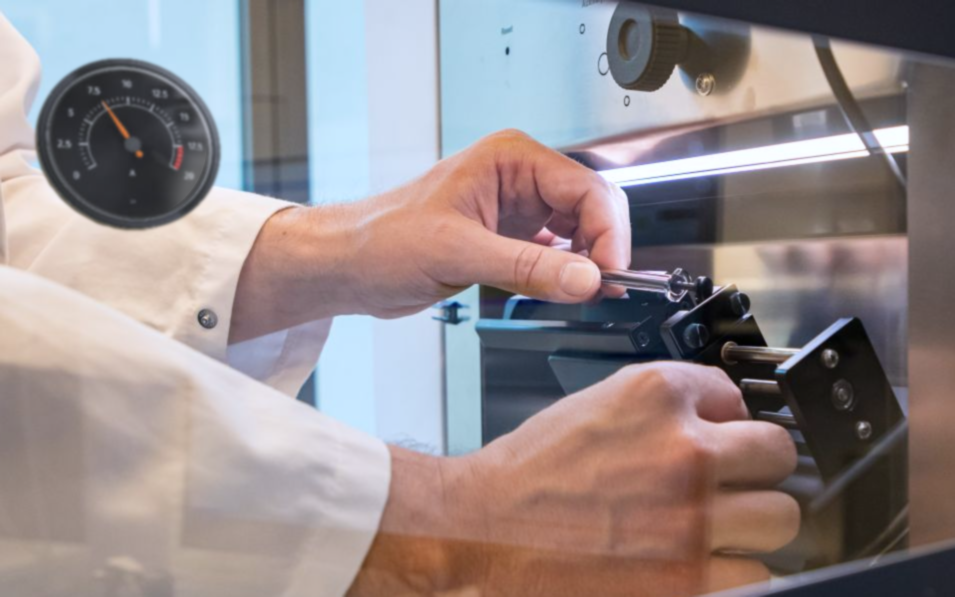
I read 7.5 A
